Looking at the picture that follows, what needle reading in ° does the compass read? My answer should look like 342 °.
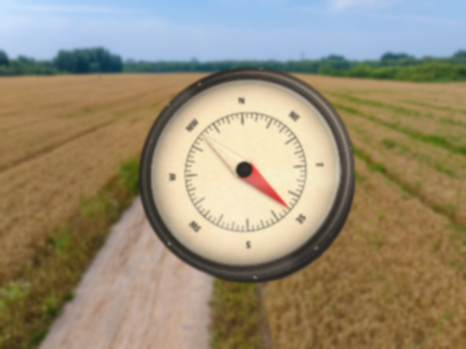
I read 135 °
